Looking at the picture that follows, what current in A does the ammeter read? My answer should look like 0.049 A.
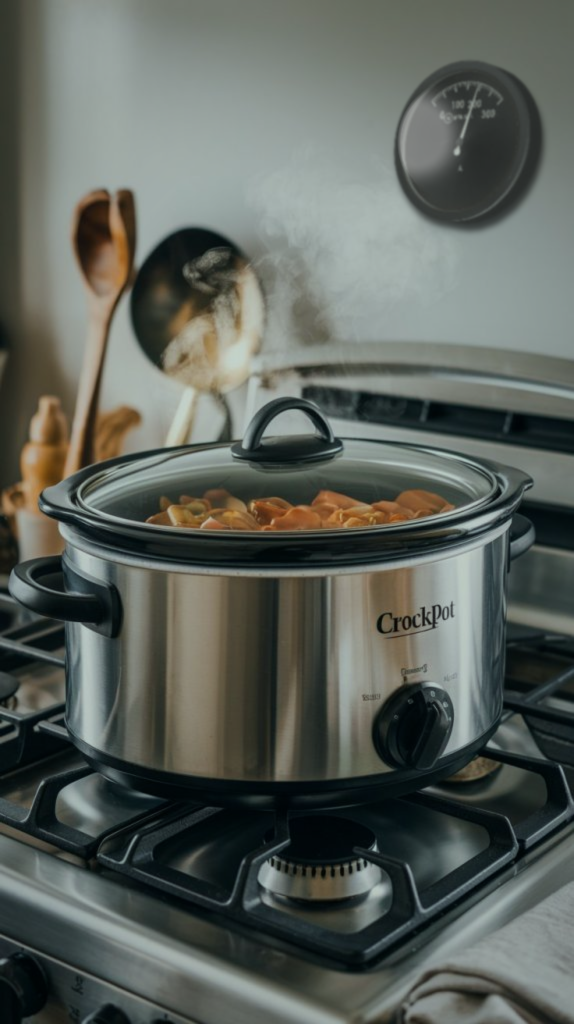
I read 200 A
